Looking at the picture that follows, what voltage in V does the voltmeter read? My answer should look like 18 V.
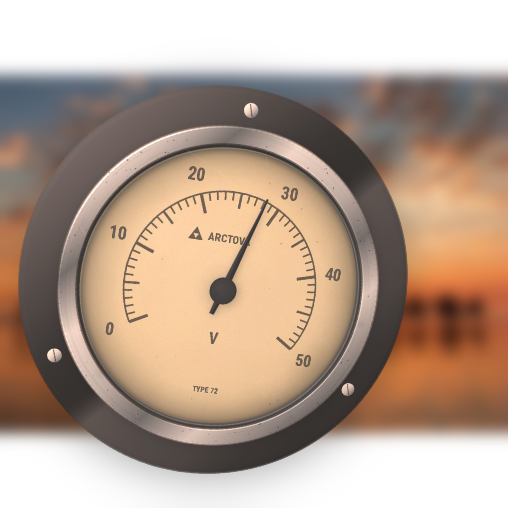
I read 28 V
